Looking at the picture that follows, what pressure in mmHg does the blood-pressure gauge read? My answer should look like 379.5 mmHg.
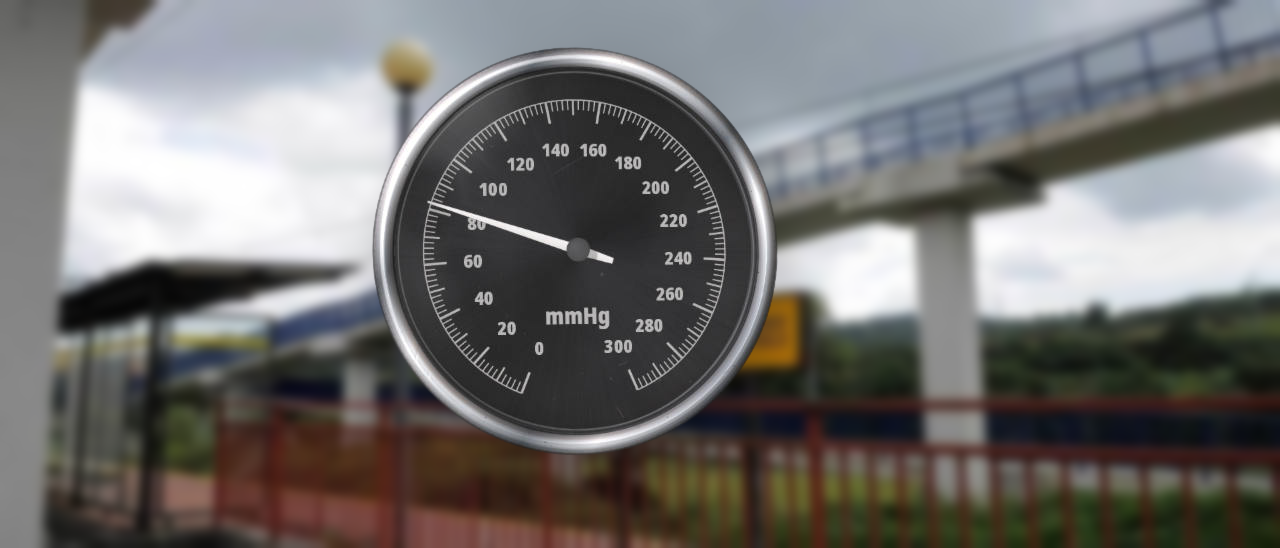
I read 82 mmHg
